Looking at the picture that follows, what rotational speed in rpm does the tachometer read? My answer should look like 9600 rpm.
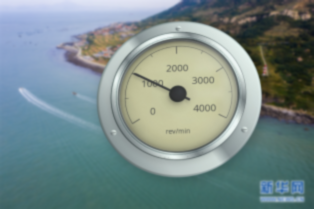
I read 1000 rpm
